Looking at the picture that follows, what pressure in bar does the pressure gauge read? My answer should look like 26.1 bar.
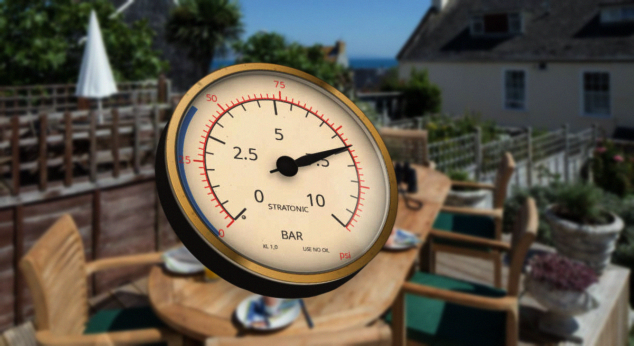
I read 7.5 bar
